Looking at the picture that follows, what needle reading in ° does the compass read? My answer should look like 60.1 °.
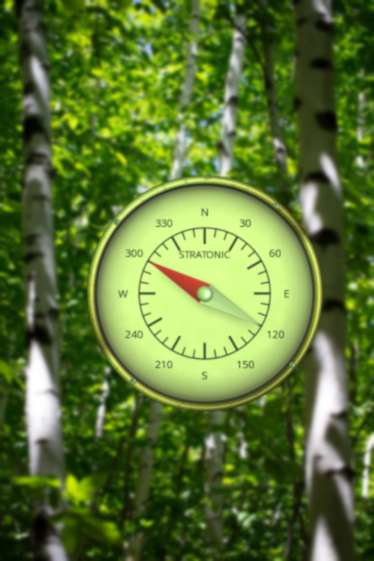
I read 300 °
